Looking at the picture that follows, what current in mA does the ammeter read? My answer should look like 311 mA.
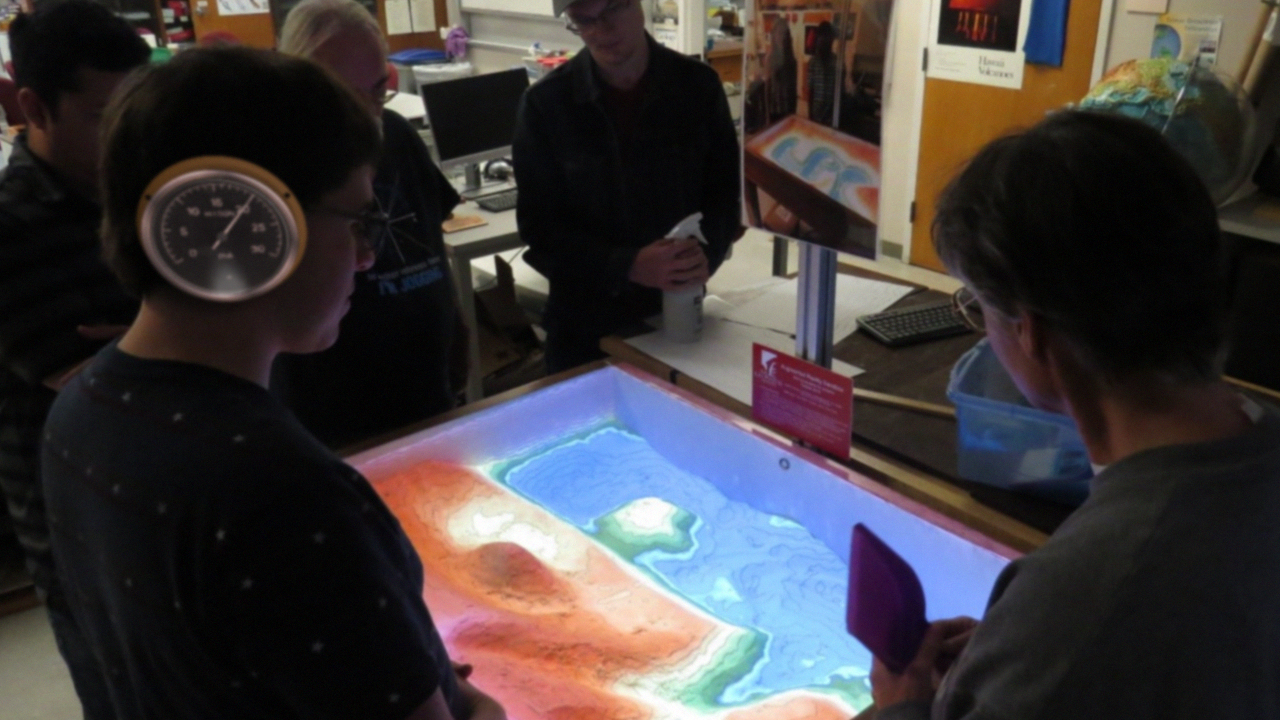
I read 20 mA
